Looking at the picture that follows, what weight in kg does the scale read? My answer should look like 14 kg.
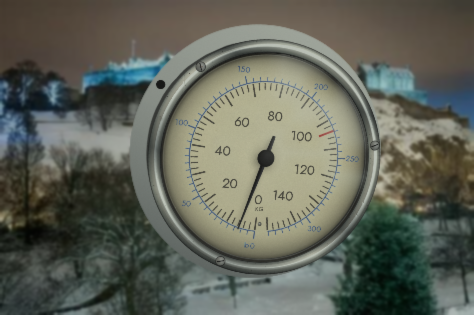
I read 6 kg
